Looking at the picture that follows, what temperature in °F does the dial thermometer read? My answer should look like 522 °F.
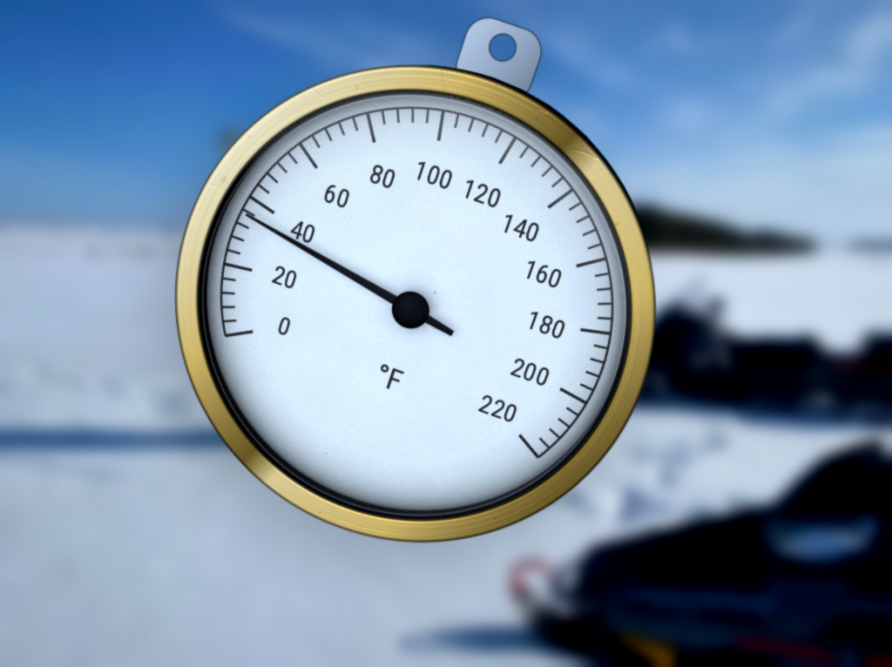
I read 36 °F
